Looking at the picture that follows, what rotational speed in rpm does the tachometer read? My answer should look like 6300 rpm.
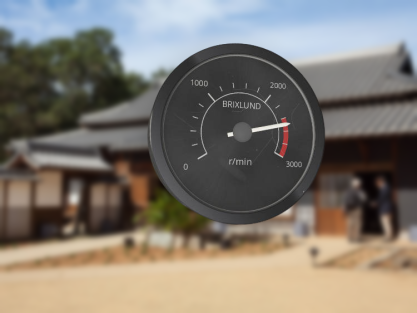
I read 2500 rpm
